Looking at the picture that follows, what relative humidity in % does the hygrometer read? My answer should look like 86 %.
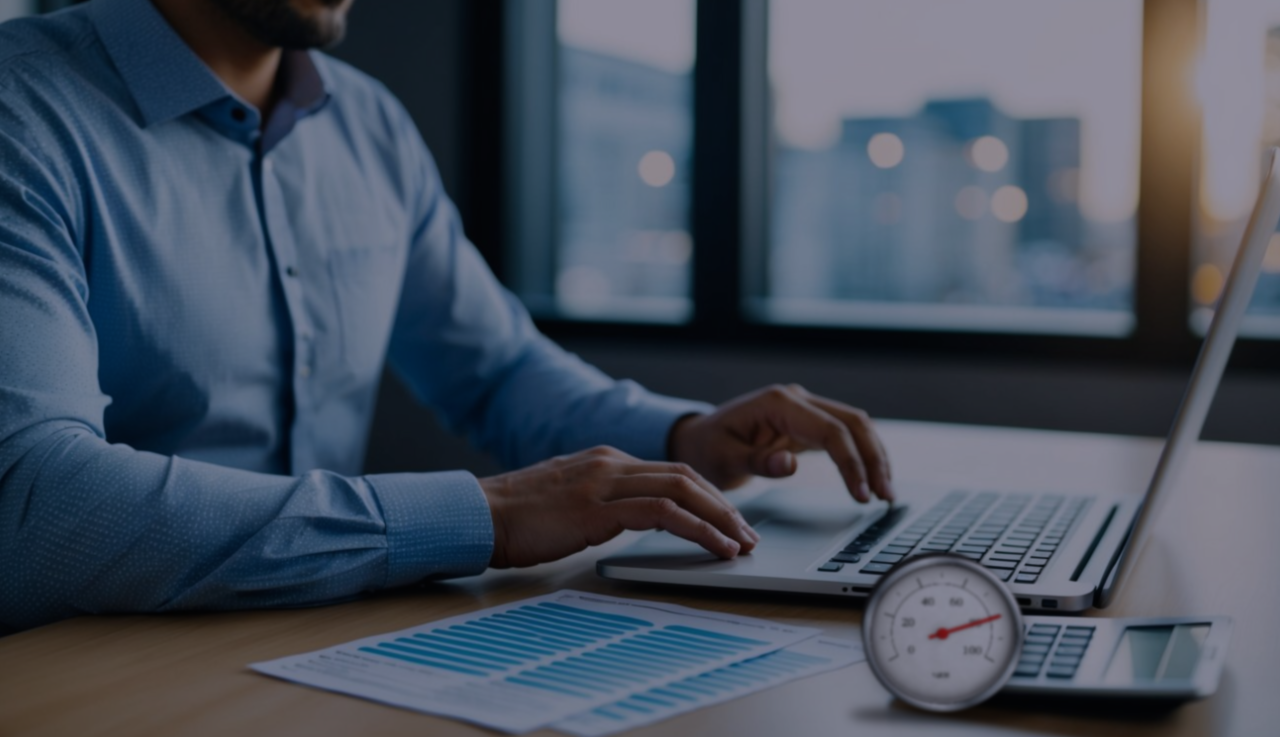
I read 80 %
